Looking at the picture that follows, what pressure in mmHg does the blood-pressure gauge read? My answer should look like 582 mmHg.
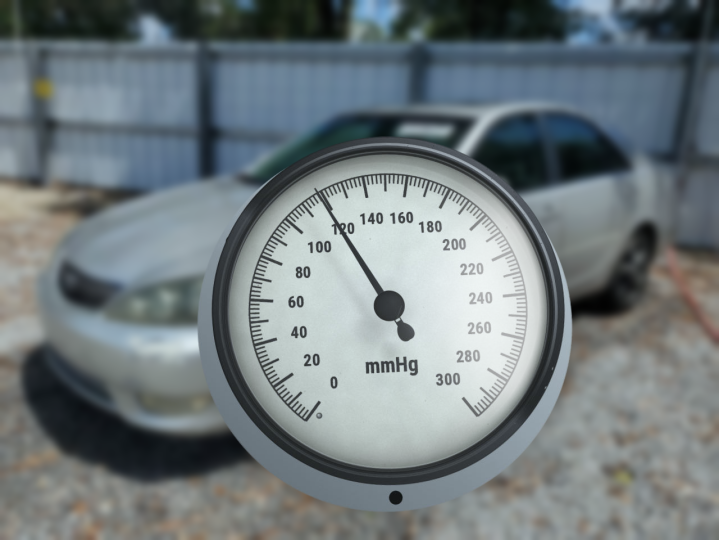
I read 118 mmHg
